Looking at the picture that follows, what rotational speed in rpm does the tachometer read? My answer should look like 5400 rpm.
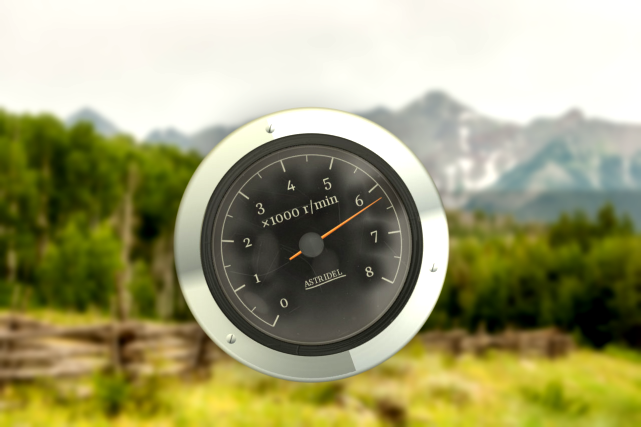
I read 6250 rpm
